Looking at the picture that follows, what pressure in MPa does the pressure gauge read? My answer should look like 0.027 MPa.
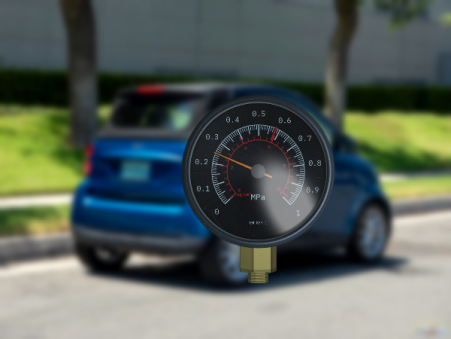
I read 0.25 MPa
